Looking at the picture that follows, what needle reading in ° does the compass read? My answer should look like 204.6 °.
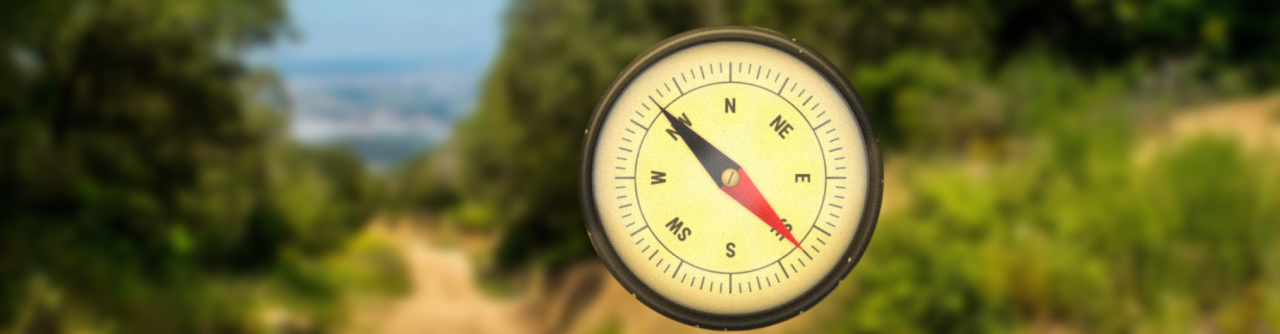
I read 135 °
